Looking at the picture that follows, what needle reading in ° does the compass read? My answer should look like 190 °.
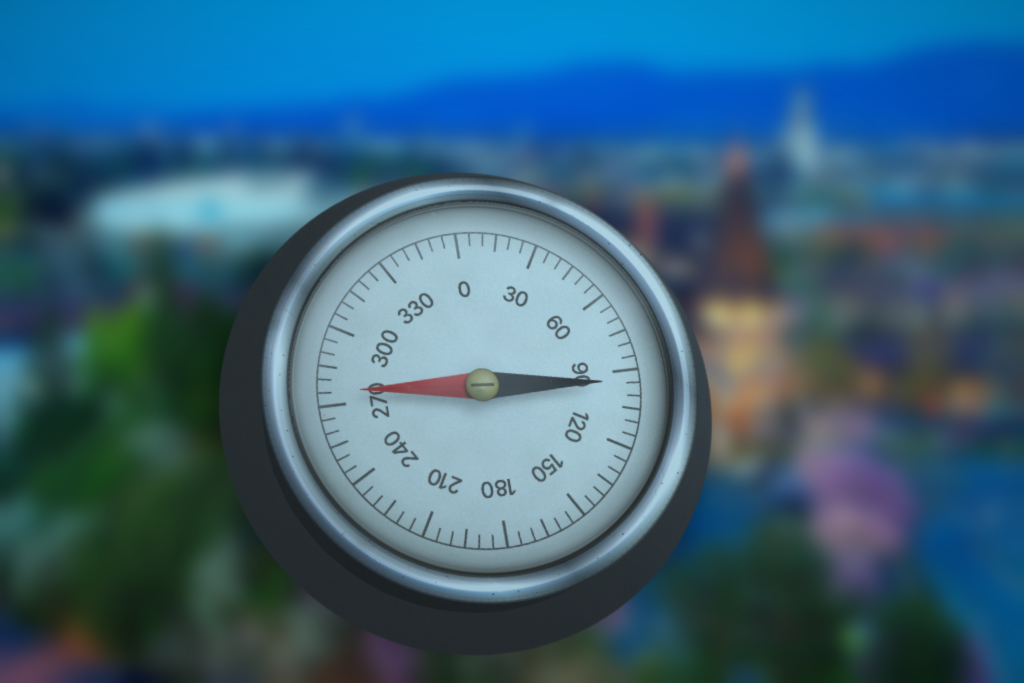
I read 275 °
